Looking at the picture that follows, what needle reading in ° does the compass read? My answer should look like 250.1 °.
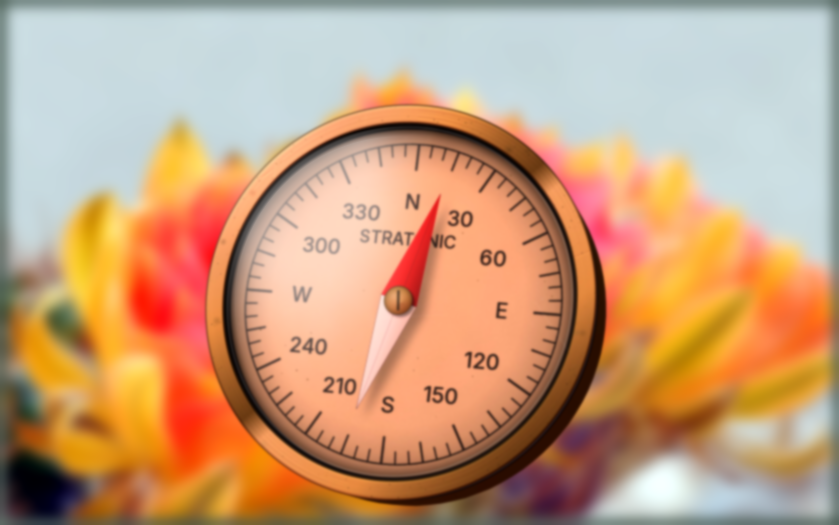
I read 15 °
